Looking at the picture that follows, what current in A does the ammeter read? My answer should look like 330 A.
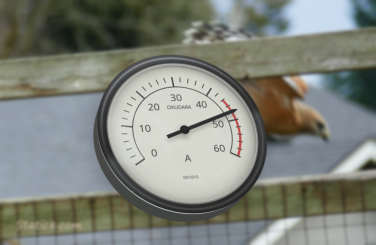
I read 48 A
